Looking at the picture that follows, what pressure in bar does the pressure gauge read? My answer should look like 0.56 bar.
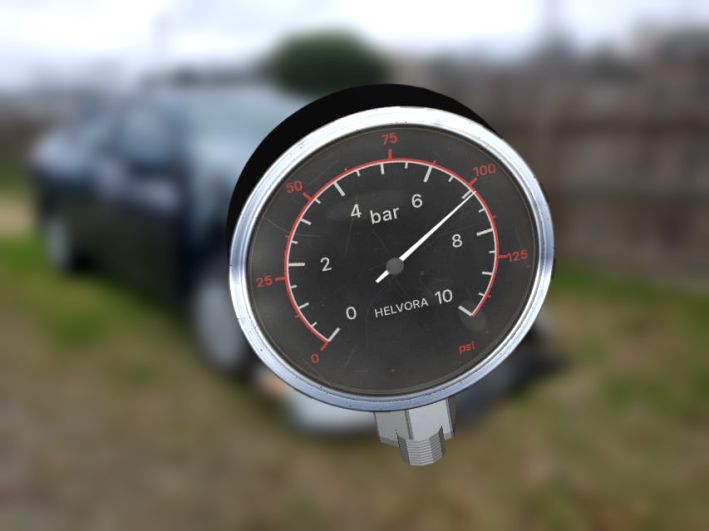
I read 7 bar
